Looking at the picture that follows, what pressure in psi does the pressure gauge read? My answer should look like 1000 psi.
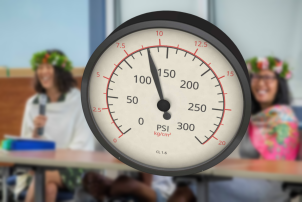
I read 130 psi
